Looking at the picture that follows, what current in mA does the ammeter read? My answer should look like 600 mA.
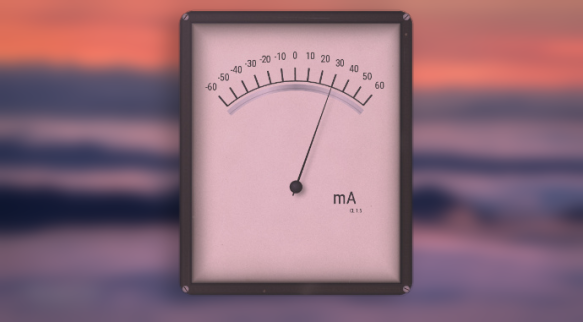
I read 30 mA
